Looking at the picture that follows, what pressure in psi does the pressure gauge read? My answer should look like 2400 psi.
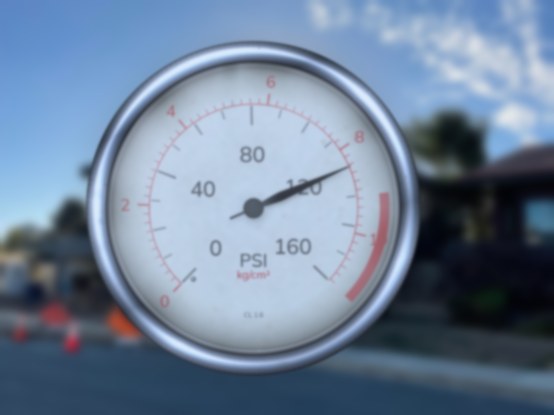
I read 120 psi
